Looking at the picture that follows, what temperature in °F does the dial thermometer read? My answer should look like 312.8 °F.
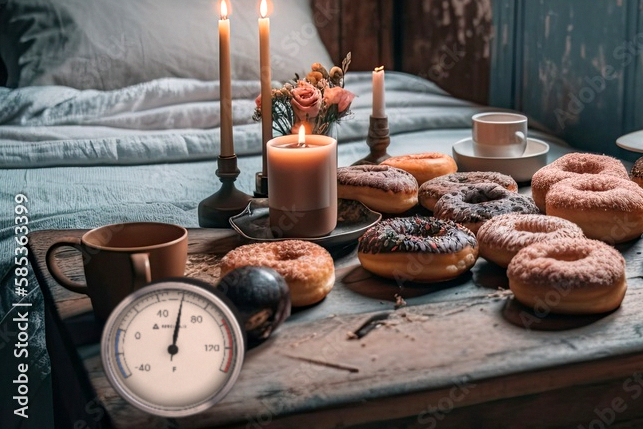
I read 60 °F
